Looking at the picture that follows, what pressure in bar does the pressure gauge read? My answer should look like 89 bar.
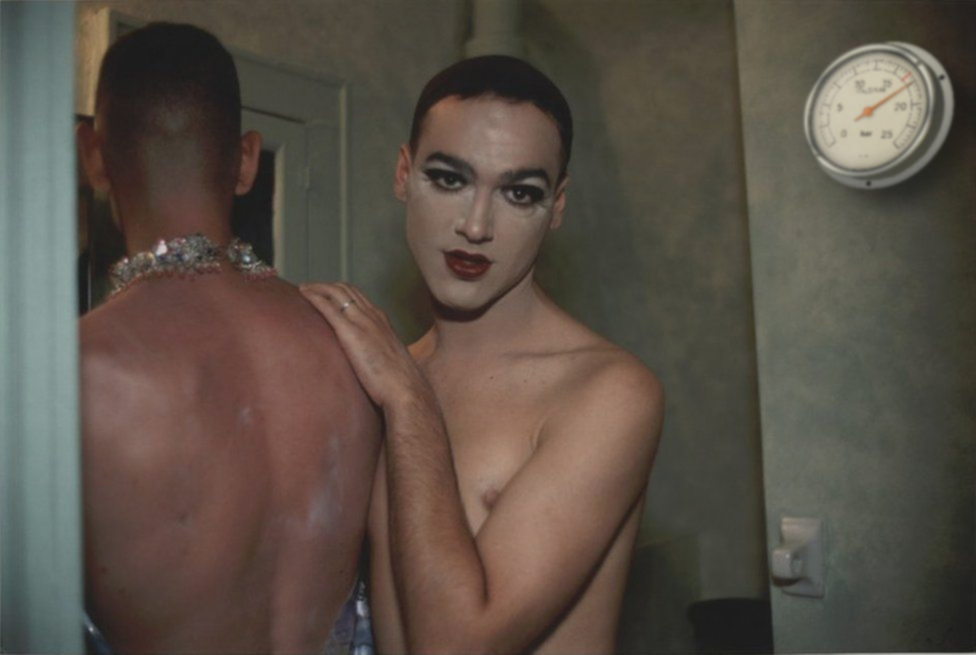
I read 17.5 bar
